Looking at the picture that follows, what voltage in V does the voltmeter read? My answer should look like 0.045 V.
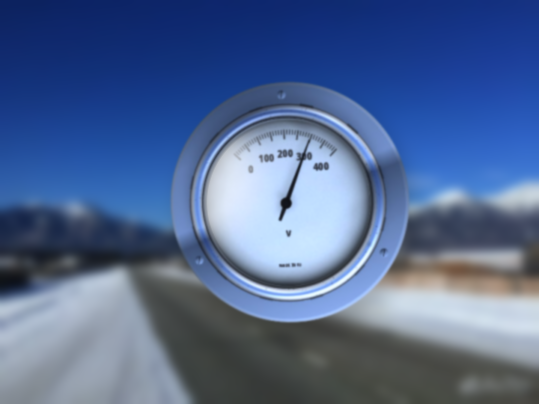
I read 300 V
